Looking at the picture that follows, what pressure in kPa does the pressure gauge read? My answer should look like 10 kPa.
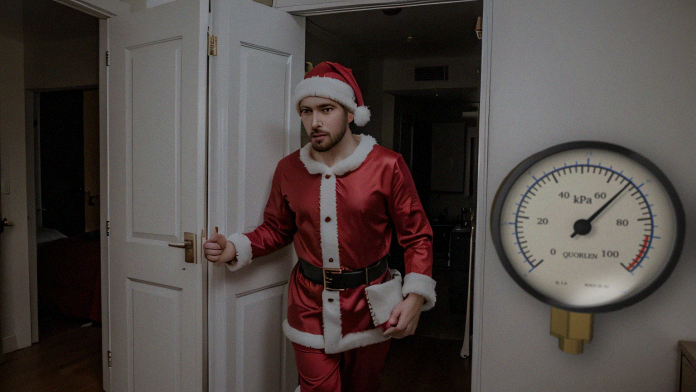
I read 66 kPa
